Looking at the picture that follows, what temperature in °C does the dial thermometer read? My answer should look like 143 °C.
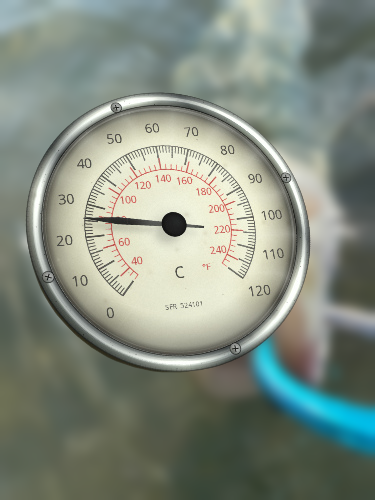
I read 25 °C
